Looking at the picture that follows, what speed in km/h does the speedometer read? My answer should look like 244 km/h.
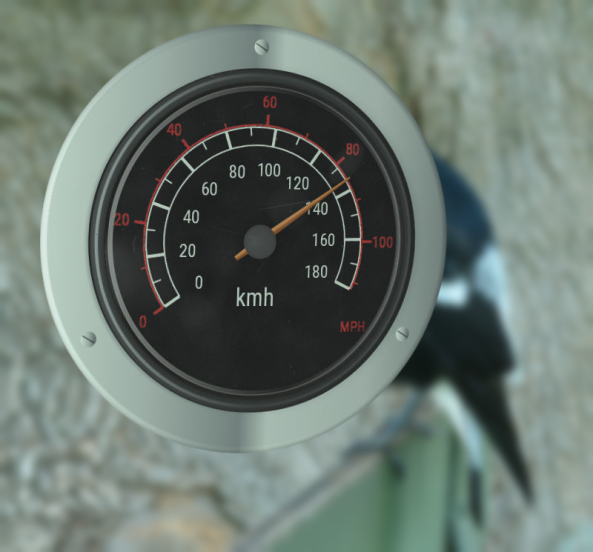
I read 135 km/h
